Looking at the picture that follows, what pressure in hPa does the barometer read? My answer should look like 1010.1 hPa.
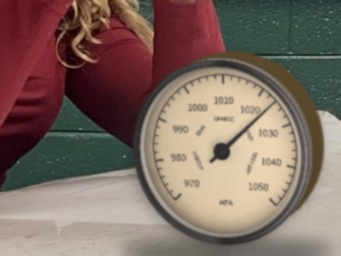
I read 1024 hPa
